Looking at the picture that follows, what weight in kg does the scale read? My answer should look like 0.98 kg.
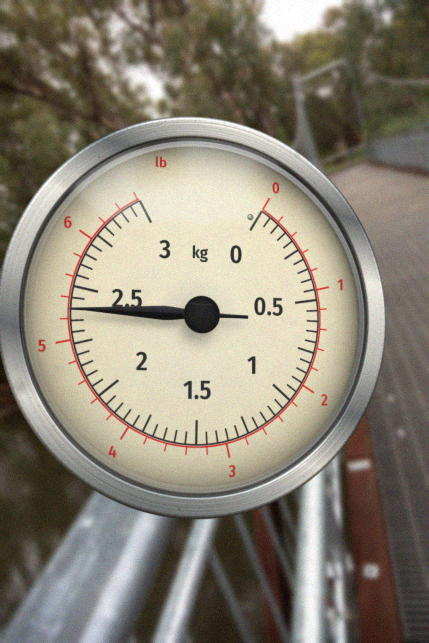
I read 2.4 kg
